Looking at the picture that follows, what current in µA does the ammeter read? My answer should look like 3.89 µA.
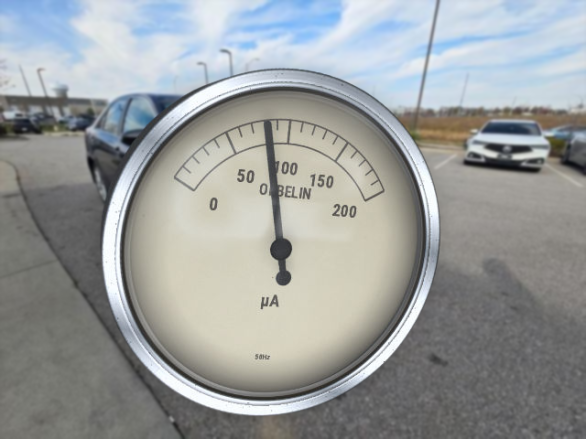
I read 80 µA
